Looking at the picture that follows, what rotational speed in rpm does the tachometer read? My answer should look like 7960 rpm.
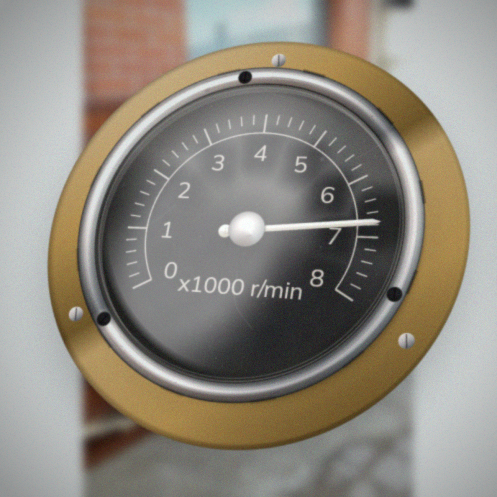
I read 6800 rpm
